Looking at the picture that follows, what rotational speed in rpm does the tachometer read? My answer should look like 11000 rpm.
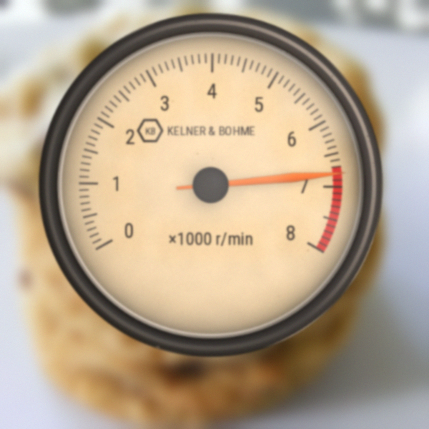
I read 6800 rpm
